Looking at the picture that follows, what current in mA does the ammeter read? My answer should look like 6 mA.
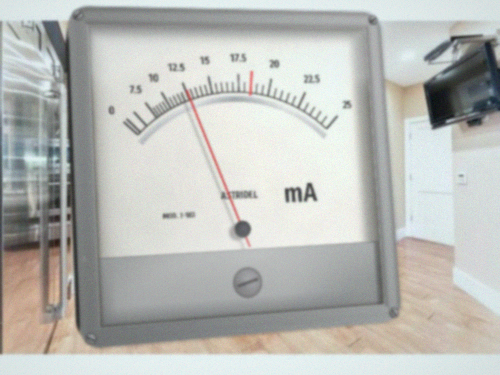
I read 12.5 mA
